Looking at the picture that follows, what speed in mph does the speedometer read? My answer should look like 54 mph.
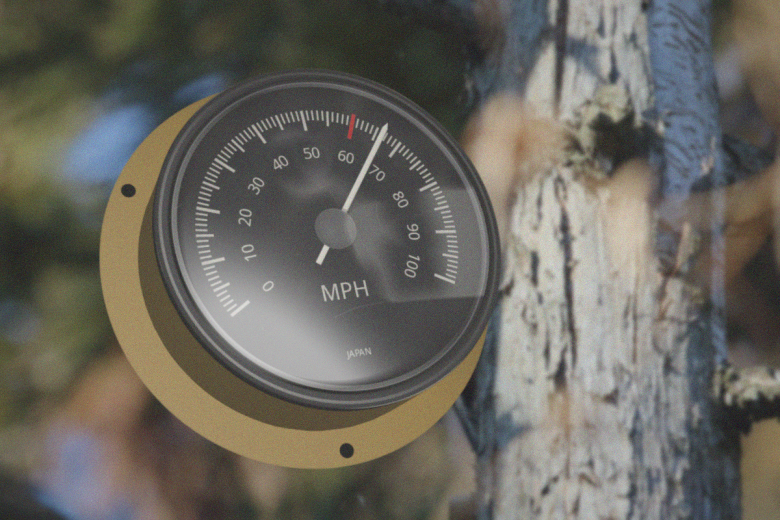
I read 66 mph
